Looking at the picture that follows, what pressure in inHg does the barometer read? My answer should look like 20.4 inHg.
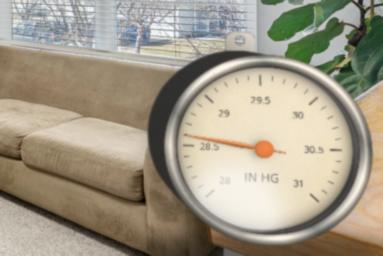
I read 28.6 inHg
